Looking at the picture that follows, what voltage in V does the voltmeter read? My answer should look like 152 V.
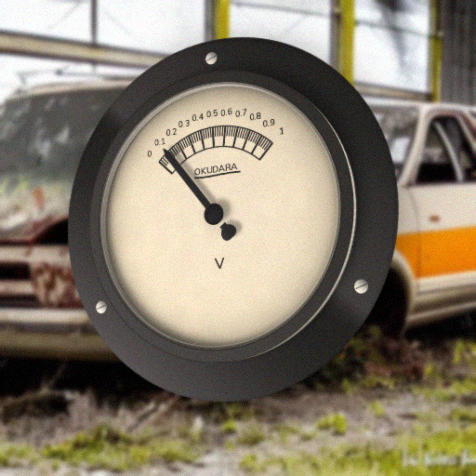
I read 0.1 V
